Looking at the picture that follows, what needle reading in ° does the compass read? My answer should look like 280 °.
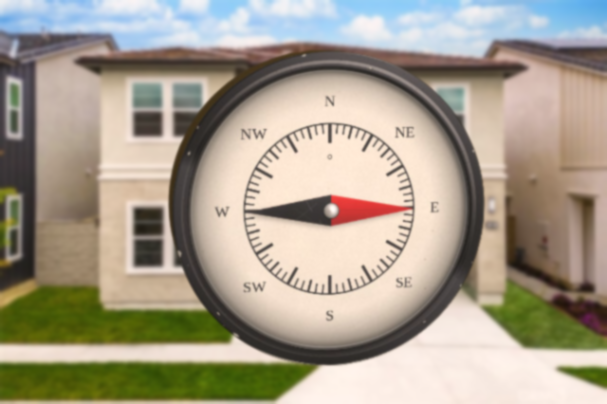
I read 90 °
